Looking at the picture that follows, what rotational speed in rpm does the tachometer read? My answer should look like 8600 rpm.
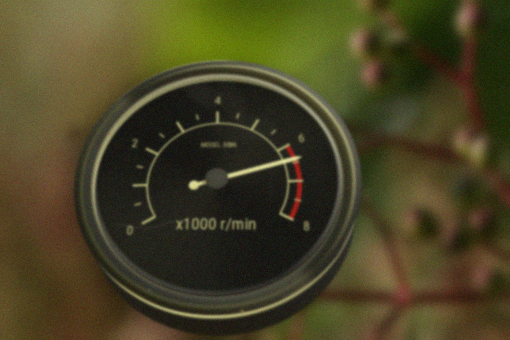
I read 6500 rpm
